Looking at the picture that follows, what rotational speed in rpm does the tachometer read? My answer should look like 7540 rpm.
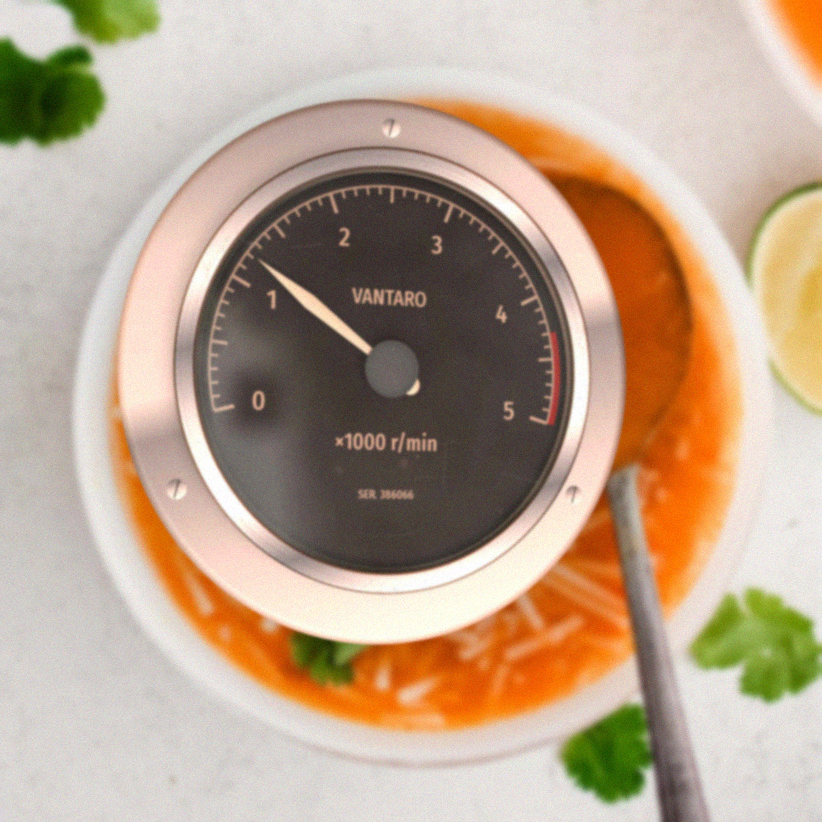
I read 1200 rpm
